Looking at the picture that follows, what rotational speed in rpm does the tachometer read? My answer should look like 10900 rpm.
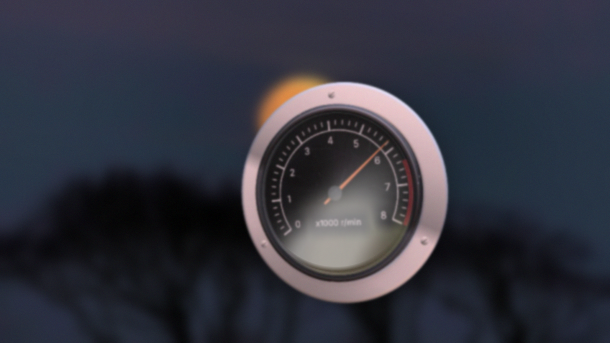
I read 5800 rpm
